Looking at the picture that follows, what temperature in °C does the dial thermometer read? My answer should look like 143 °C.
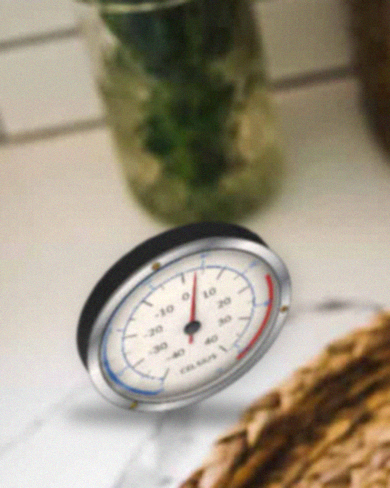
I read 2.5 °C
